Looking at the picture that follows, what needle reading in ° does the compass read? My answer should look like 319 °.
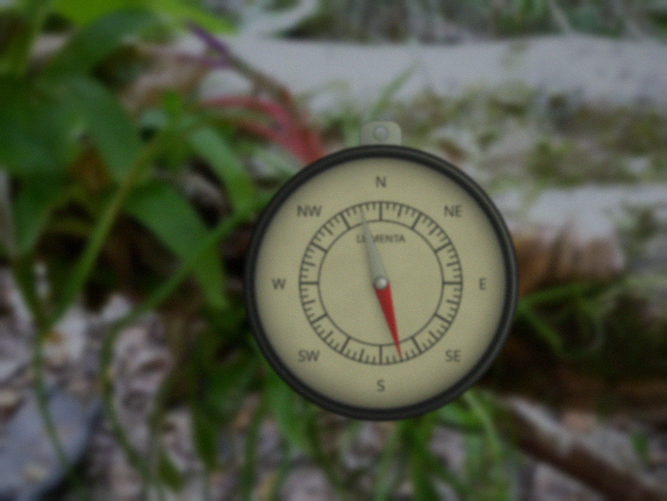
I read 165 °
